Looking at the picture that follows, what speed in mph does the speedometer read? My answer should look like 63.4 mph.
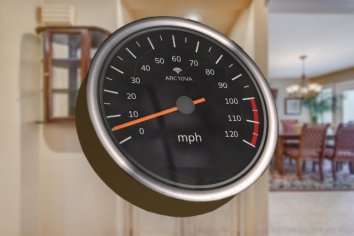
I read 5 mph
